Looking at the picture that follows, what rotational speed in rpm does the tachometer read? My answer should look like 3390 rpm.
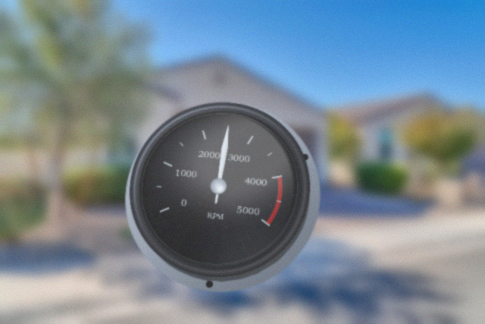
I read 2500 rpm
